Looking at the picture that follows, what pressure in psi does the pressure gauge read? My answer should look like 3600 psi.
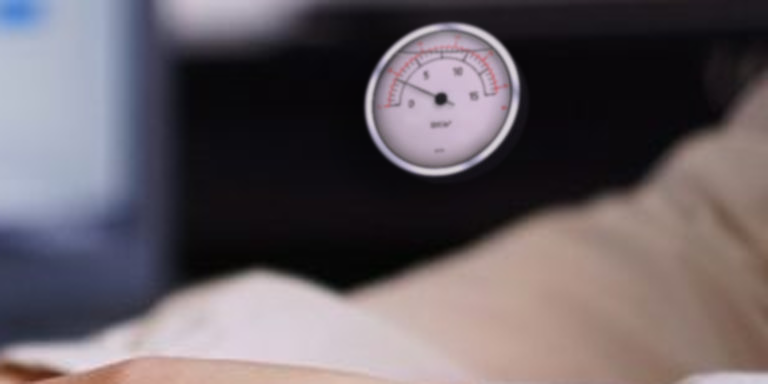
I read 2.5 psi
